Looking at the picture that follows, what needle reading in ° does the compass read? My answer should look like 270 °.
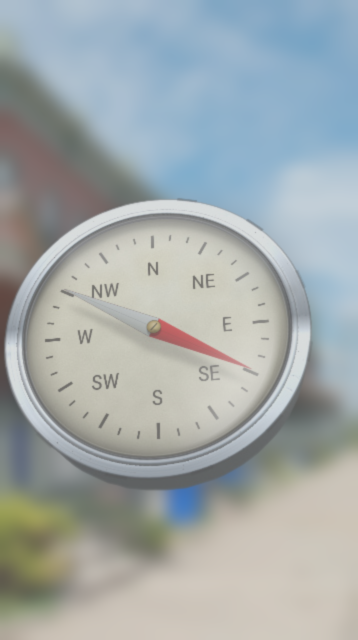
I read 120 °
